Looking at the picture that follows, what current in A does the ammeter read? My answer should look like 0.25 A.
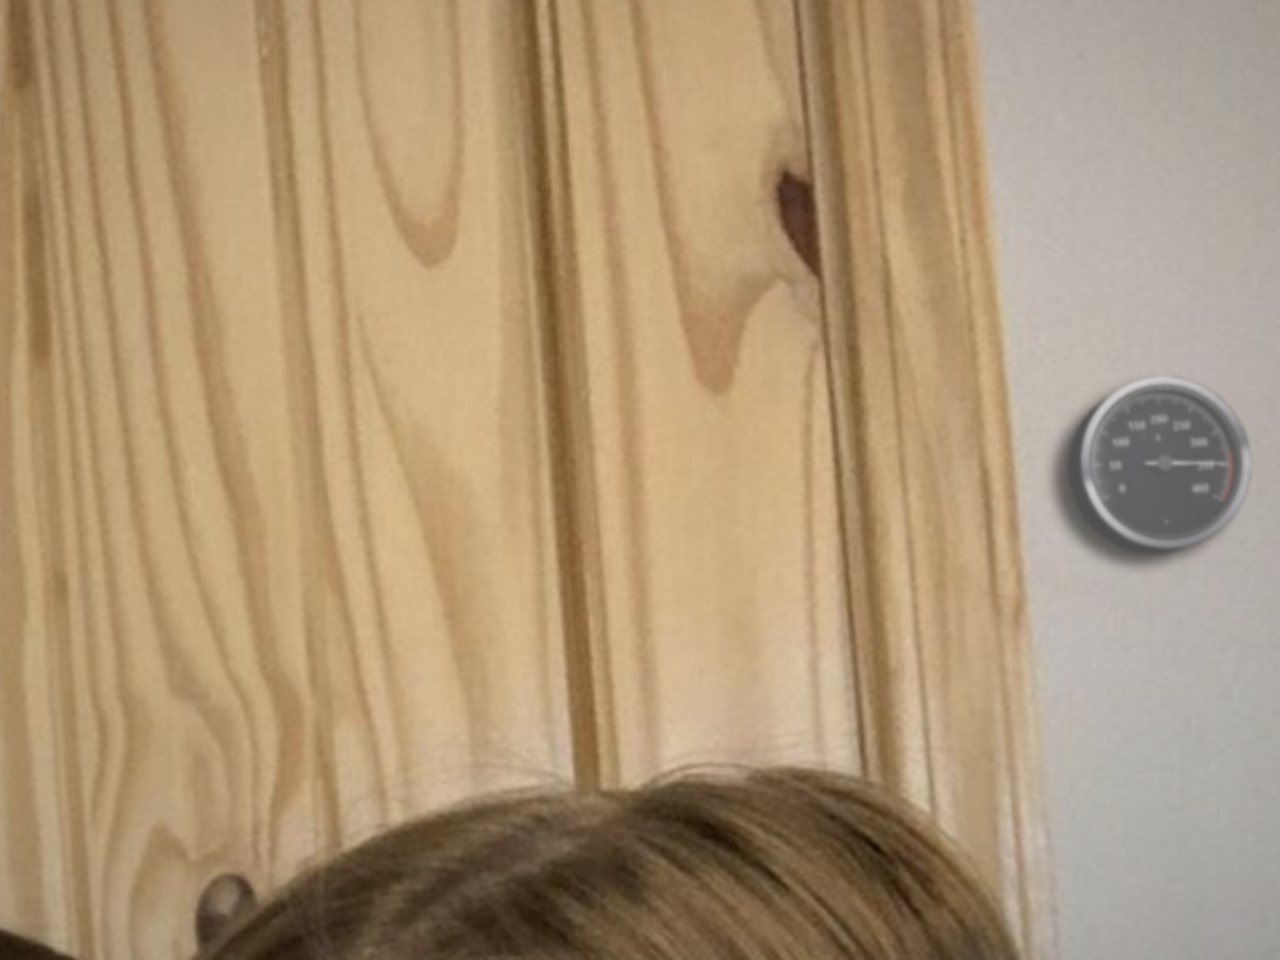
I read 350 A
